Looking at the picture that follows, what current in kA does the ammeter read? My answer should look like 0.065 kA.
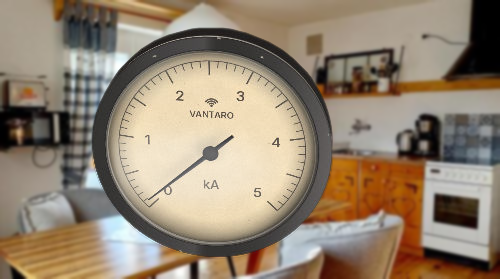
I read 0.1 kA
